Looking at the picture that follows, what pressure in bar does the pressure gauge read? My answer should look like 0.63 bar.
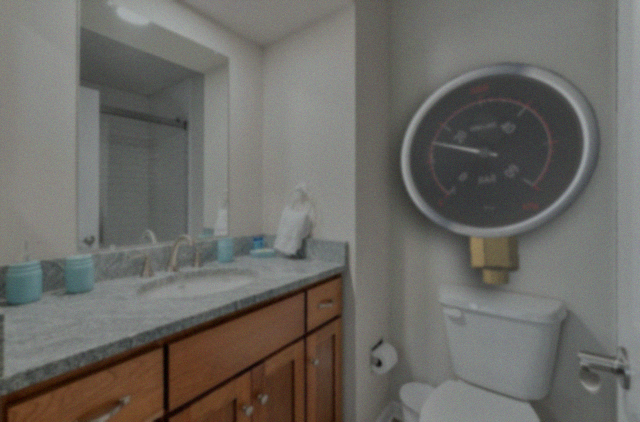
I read 15 bar
